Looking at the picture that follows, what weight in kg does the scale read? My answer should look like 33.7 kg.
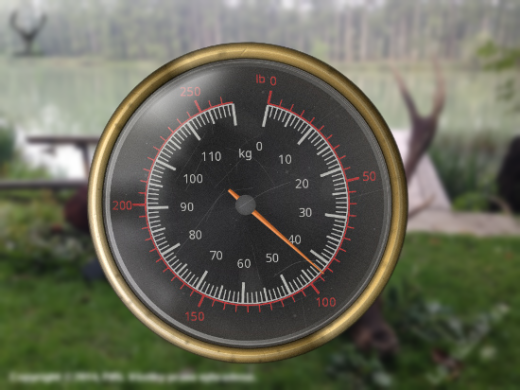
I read 42 kg
